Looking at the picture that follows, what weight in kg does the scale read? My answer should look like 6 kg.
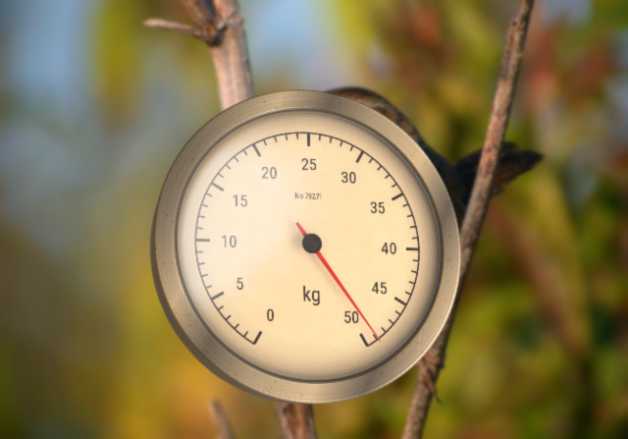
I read 49 kg
